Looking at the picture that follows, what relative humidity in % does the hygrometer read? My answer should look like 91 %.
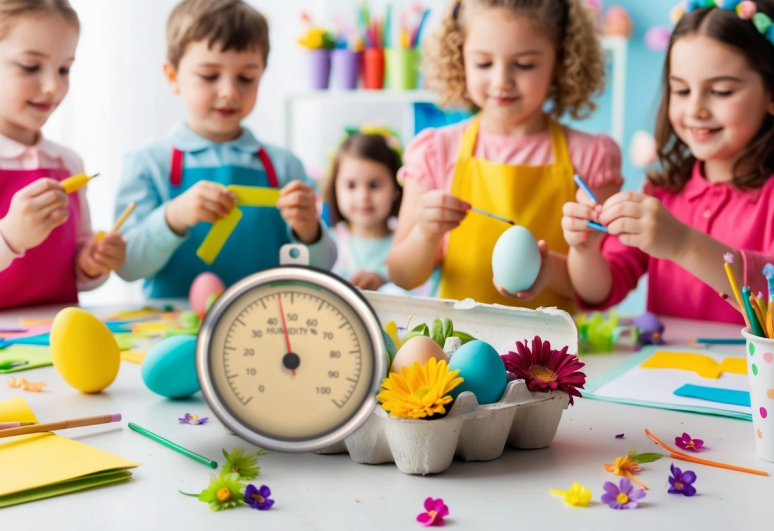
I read 46 %
